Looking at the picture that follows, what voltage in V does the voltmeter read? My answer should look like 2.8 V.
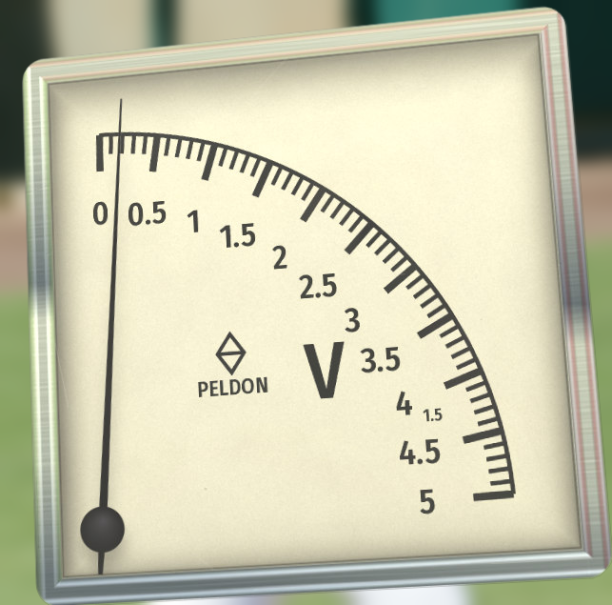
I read 0.2 V
